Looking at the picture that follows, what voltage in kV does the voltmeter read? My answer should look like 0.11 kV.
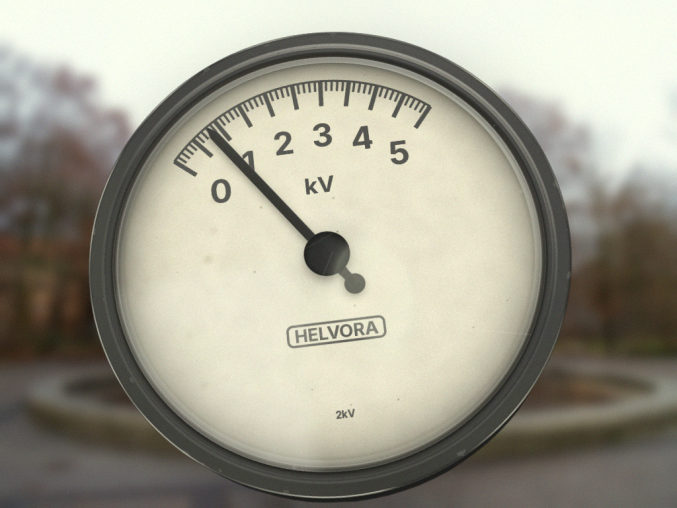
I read 0.8 kV
